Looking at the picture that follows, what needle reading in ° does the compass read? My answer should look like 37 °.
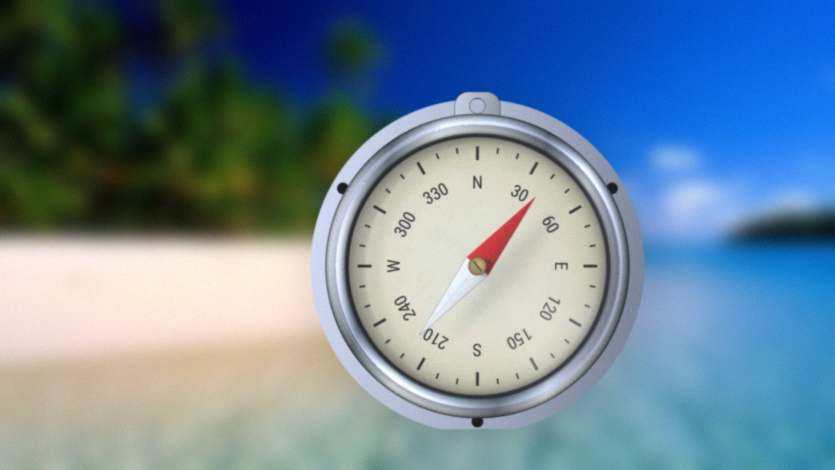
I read 40 °
